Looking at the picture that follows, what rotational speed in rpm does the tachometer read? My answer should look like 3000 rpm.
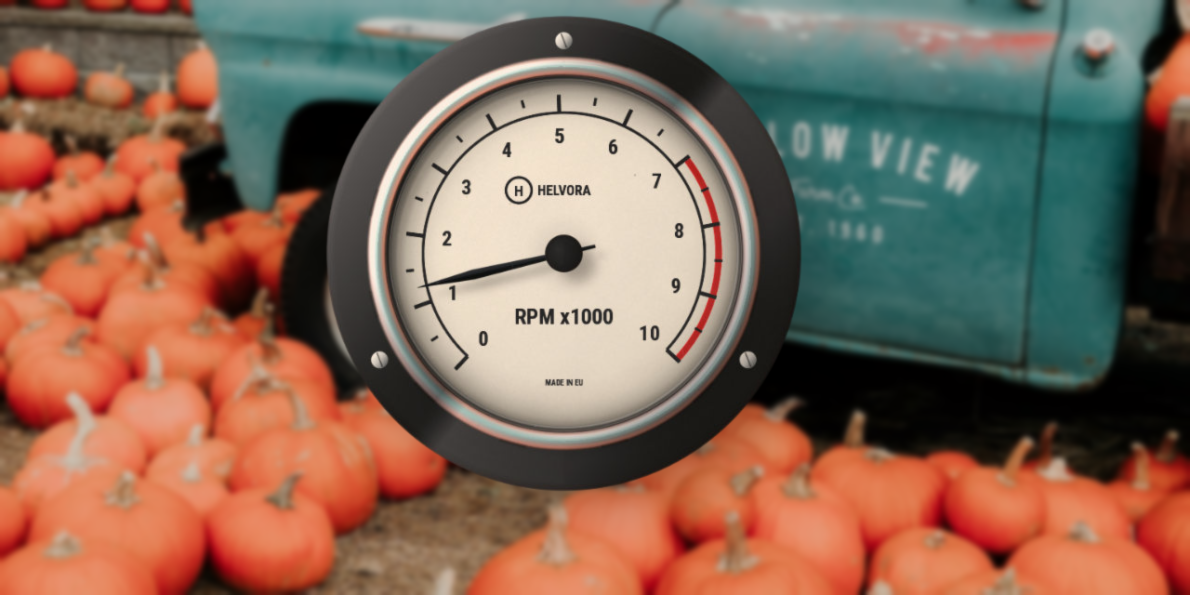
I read 1250 rpm
